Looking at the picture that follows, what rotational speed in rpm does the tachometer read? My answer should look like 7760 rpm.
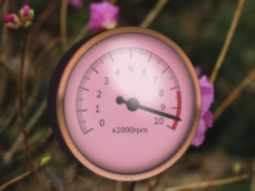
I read 9500 rpm
